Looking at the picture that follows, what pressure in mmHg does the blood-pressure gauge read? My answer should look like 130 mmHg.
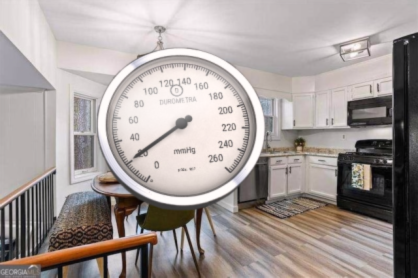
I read 20 mmHg
